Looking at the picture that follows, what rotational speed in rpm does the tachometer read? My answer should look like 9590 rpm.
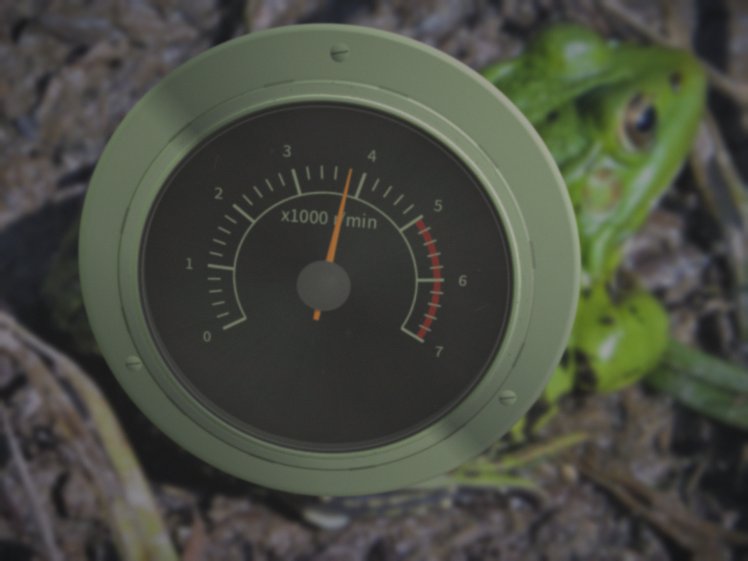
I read 3800 rpm
